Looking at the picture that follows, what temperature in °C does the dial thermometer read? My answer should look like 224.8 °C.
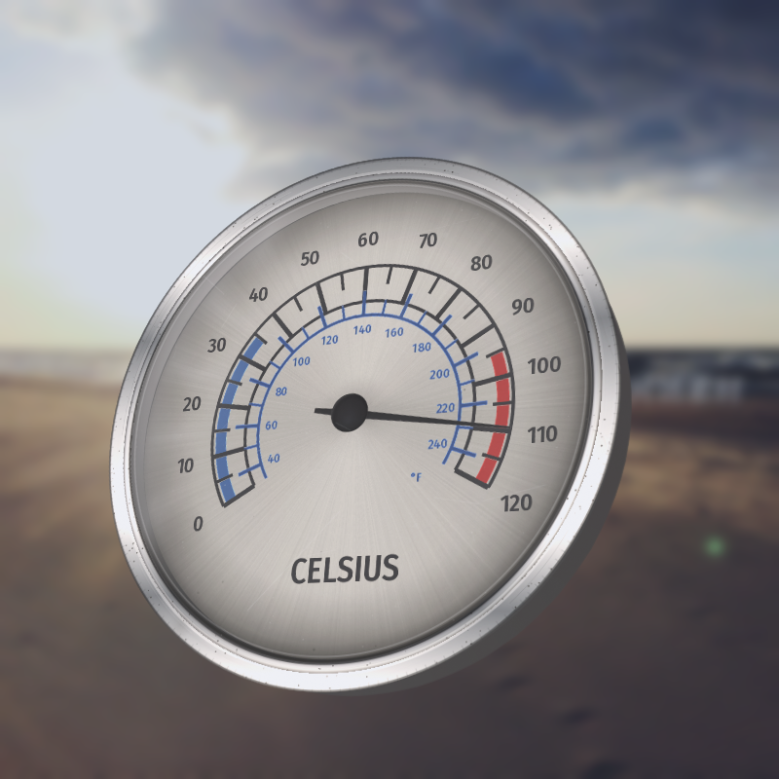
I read 110 °C
